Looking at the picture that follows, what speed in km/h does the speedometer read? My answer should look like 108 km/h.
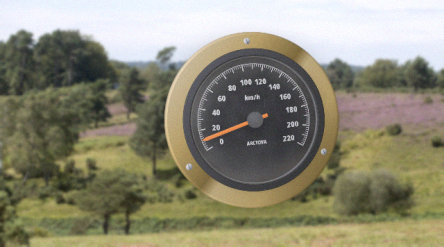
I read 10 km/h
